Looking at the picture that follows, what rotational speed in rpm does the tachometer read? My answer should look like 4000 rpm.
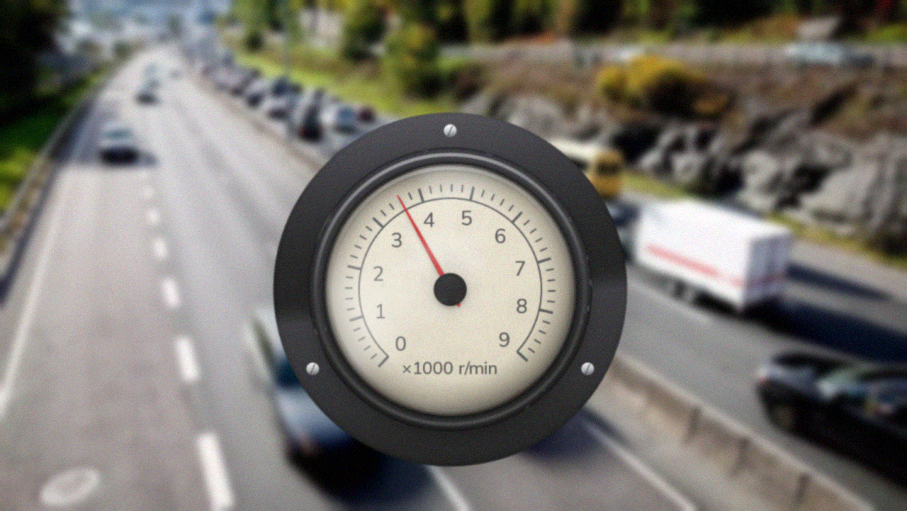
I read 3600 rpm
